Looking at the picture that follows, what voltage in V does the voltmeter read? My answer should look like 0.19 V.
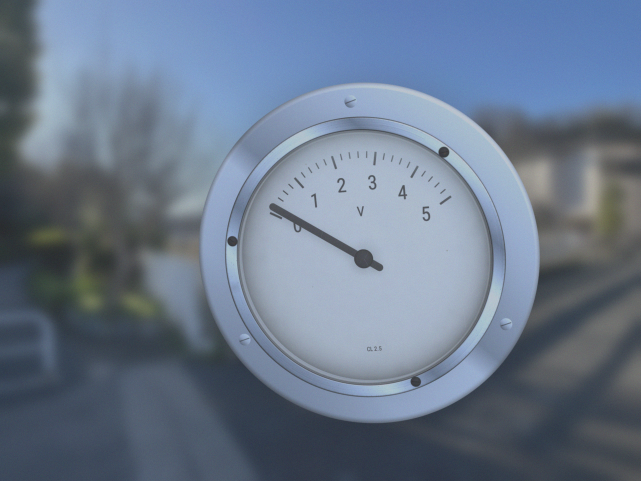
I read 0.2 V
